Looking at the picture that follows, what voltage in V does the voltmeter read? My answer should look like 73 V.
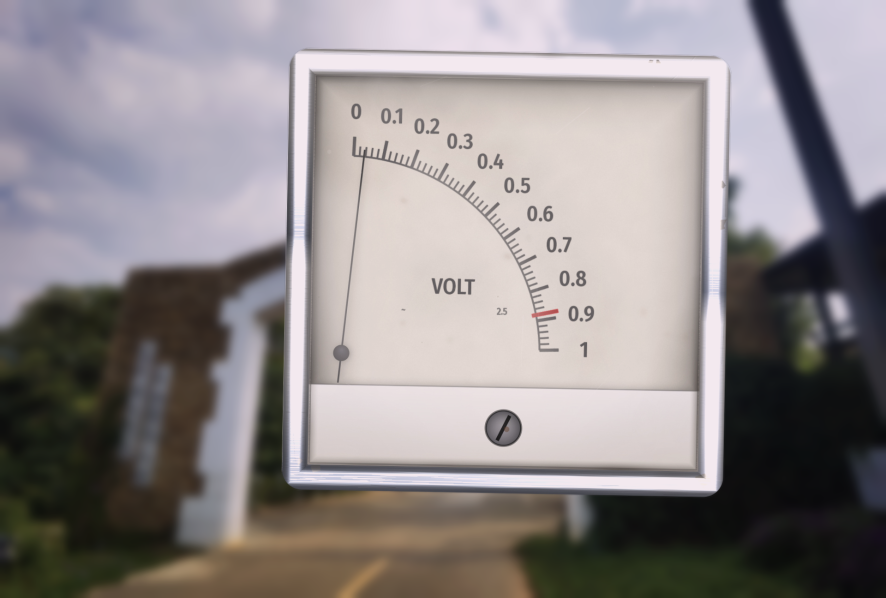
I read 0.04 V
